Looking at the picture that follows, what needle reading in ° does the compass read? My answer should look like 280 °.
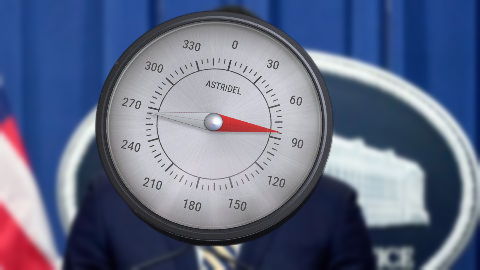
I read 85 °
